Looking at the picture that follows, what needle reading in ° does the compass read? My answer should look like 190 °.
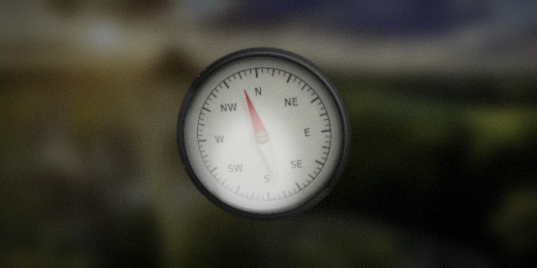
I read 345 °
